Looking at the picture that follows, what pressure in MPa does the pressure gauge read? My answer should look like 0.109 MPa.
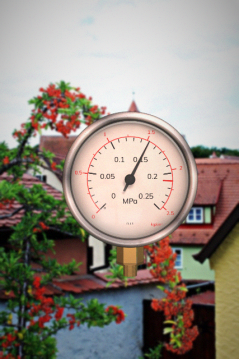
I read 0.15 MPa
